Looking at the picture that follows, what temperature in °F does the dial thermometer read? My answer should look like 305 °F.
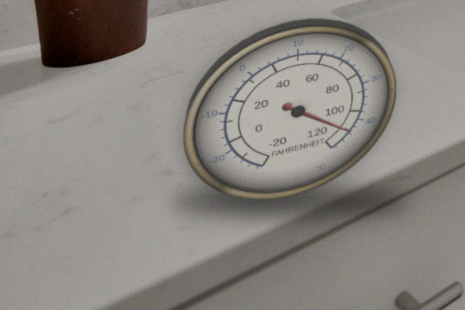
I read 110 °F
